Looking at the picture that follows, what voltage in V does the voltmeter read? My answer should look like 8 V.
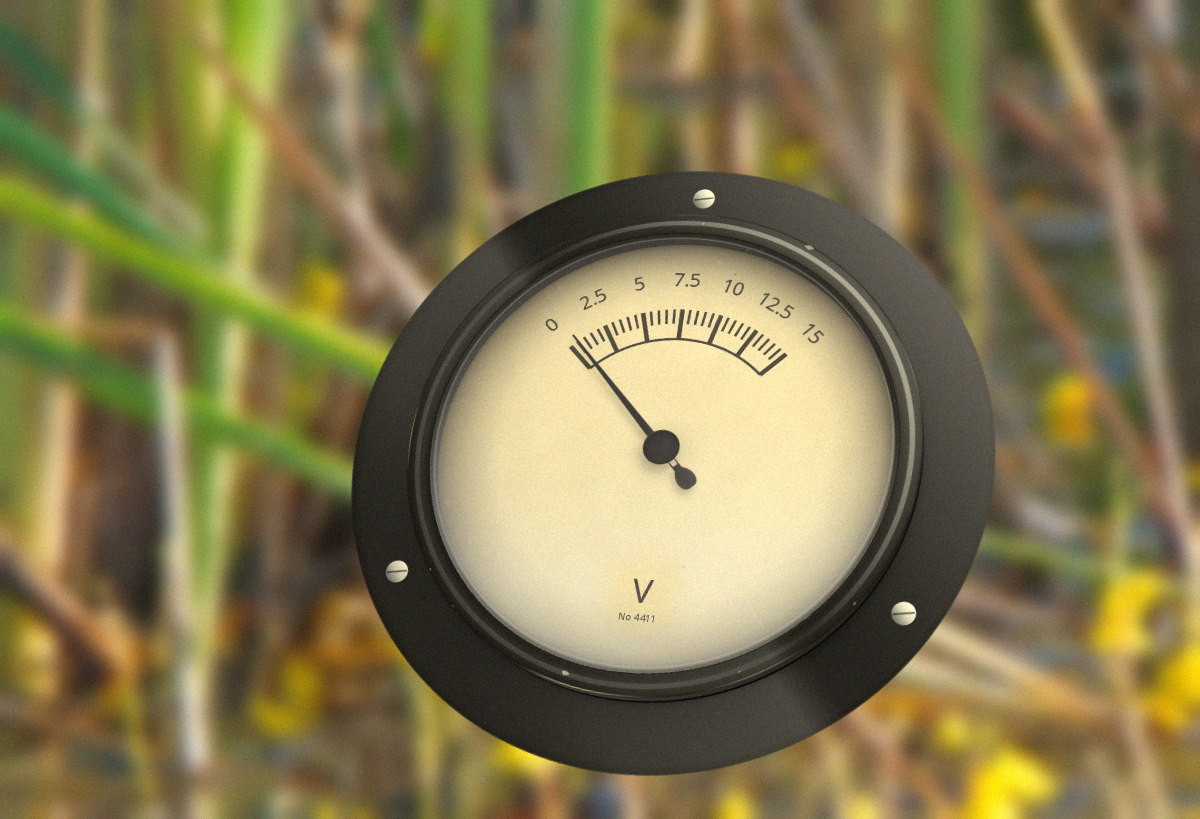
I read 0.5 V
